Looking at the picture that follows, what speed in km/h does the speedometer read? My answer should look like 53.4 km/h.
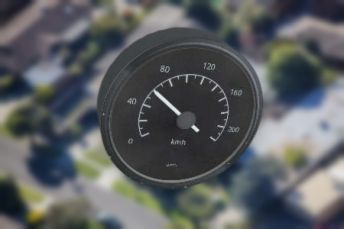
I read 60 km/h
